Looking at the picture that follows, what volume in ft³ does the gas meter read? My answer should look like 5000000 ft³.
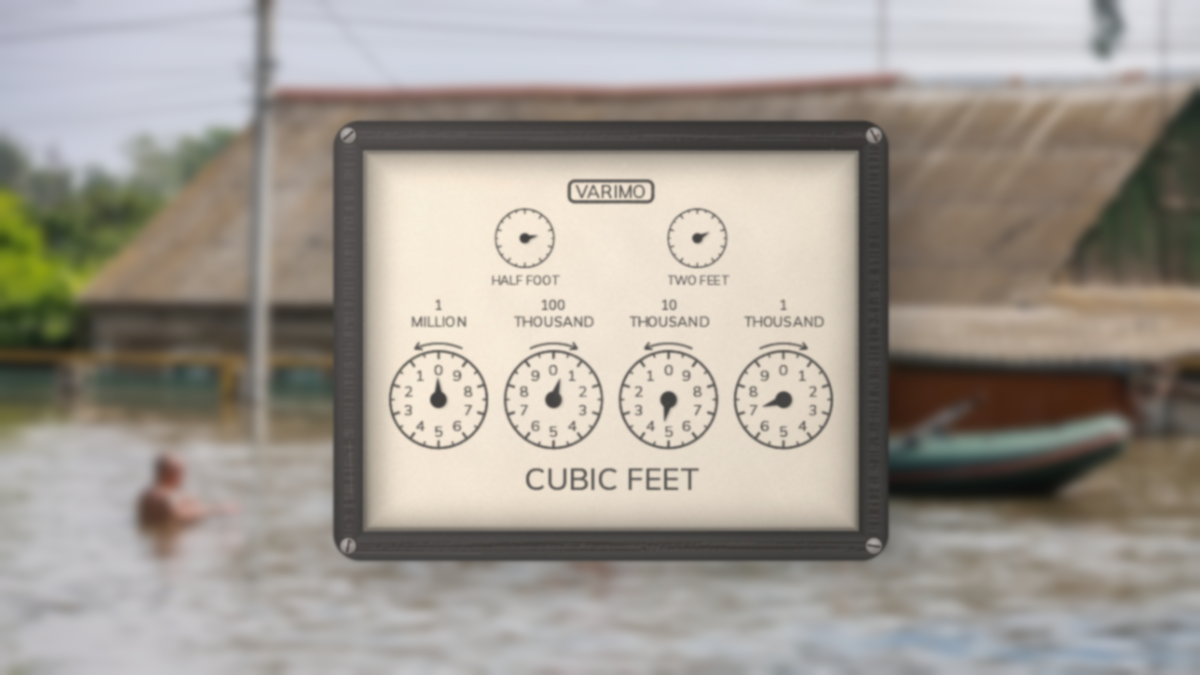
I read 4700 ft³
